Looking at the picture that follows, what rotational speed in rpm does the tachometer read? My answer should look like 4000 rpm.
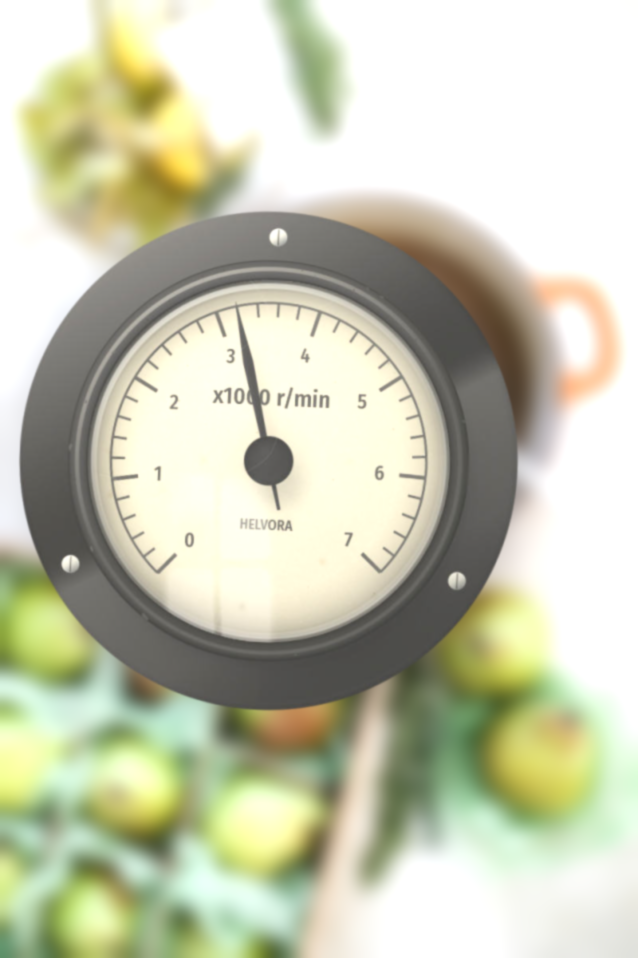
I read 3200 rpm
